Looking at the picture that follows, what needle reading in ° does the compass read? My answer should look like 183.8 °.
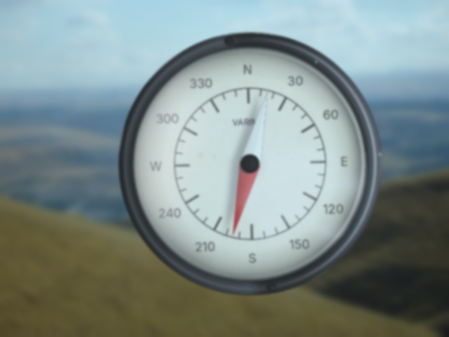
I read 195 °
